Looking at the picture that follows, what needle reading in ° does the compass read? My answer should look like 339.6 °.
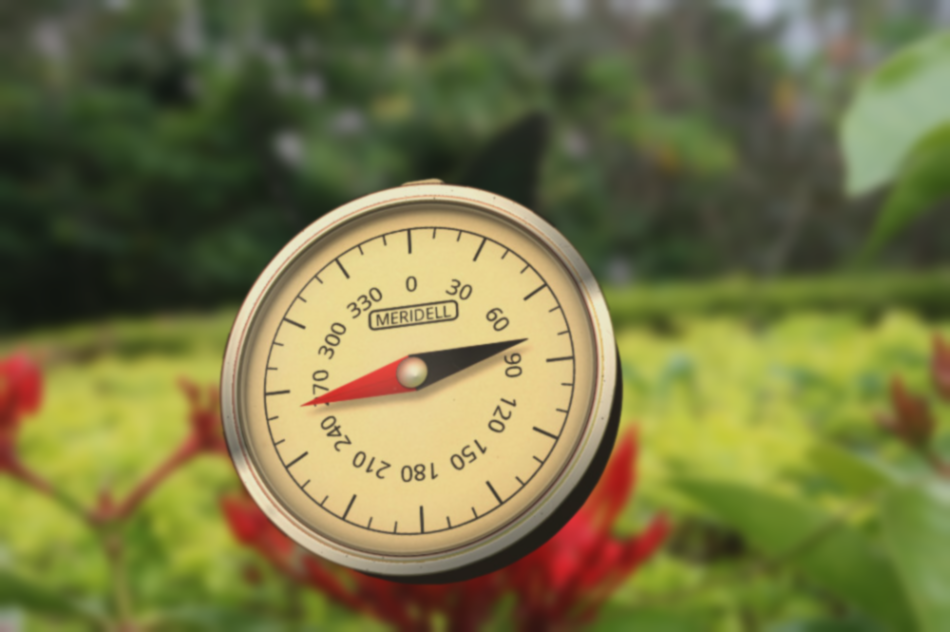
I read 260 °
